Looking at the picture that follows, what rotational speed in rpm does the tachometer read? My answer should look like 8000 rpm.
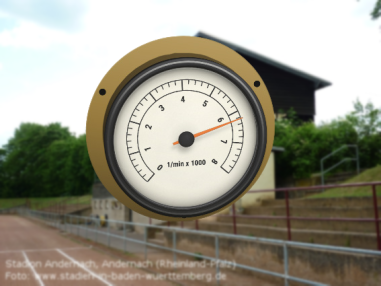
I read 6200 rpm
